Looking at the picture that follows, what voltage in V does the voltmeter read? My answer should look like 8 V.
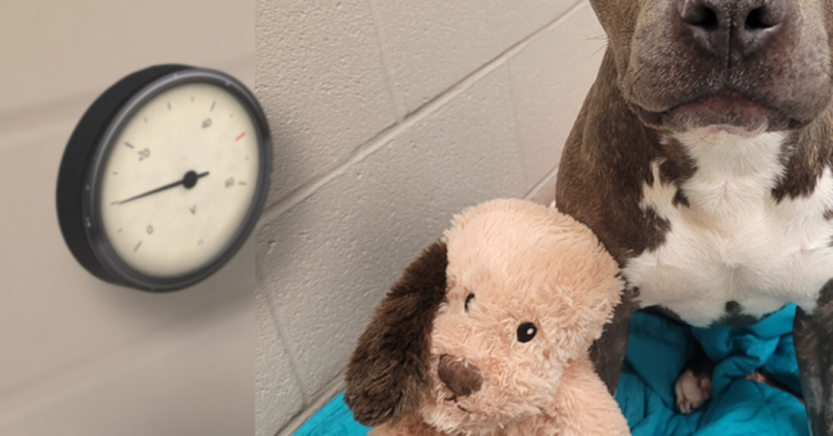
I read 10 V
